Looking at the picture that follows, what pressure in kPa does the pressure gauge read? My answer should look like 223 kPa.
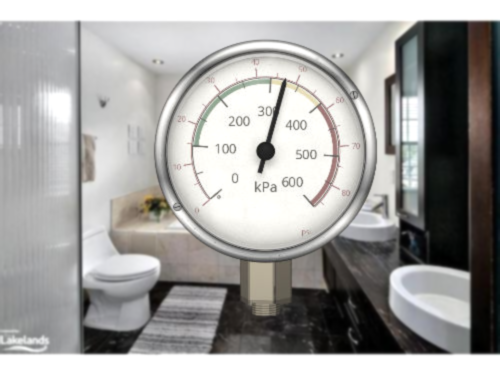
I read 325 kPa
